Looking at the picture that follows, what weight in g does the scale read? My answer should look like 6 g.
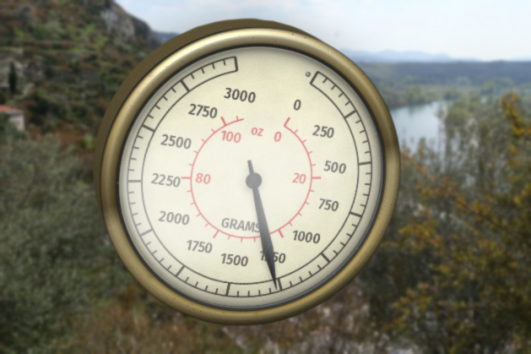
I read 1275 g
